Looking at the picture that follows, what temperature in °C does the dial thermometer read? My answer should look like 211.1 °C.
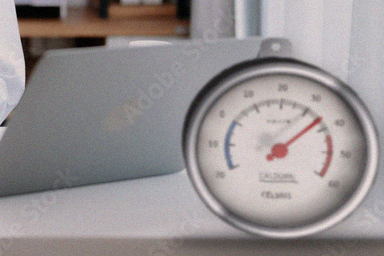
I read 35 °C
